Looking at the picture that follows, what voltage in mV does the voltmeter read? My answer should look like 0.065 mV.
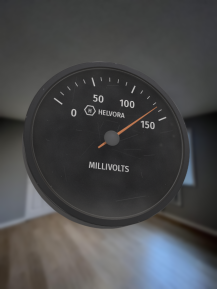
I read 135 mV
